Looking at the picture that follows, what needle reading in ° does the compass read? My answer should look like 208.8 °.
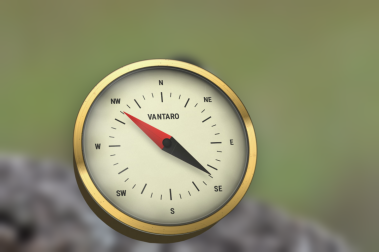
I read 310 °
